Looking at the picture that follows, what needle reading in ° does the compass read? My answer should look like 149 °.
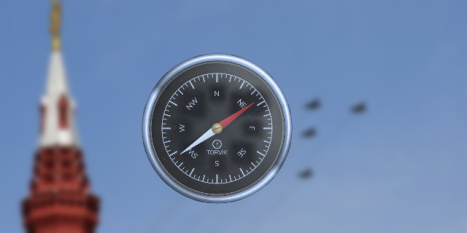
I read 55 °
